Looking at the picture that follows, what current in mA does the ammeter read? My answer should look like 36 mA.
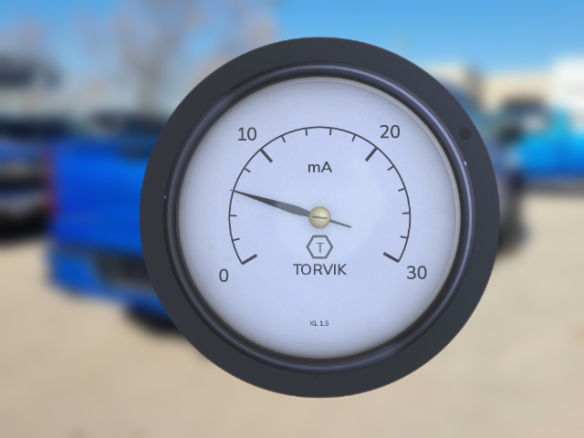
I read 6 mA
